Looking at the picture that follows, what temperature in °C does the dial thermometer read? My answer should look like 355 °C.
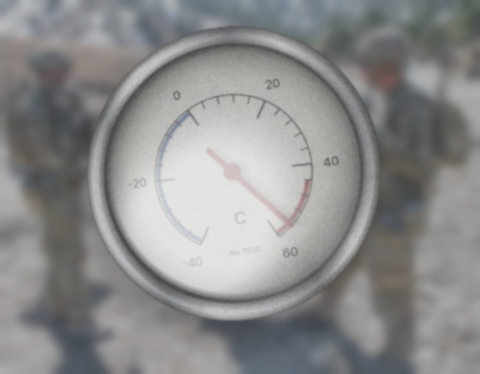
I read 56 °C
